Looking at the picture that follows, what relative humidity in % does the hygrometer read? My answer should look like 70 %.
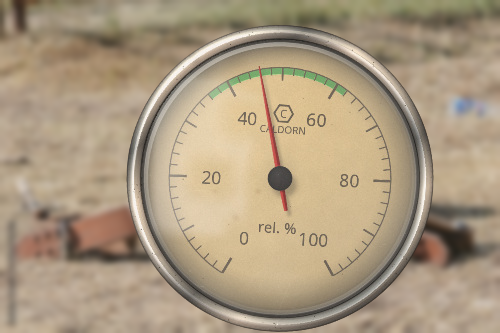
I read 46 %
